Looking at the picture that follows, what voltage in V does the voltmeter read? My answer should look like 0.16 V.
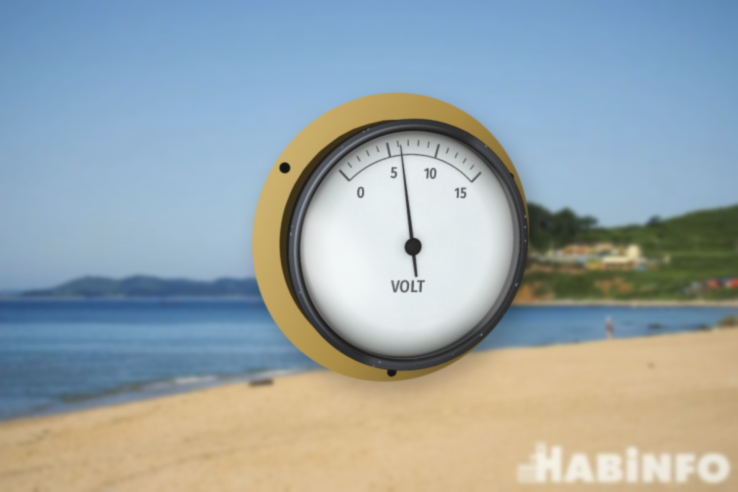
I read 6 V
